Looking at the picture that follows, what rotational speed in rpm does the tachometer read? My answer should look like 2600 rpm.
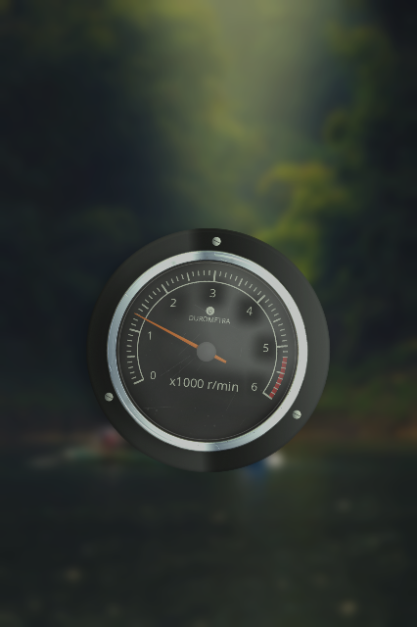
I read 1300 rpm
